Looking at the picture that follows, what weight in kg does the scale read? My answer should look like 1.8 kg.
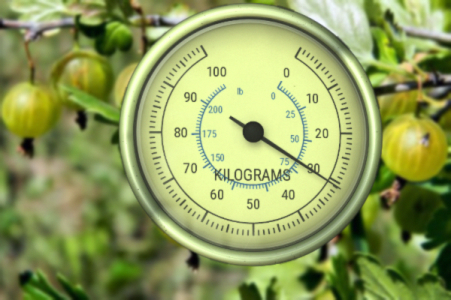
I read 31 kg
